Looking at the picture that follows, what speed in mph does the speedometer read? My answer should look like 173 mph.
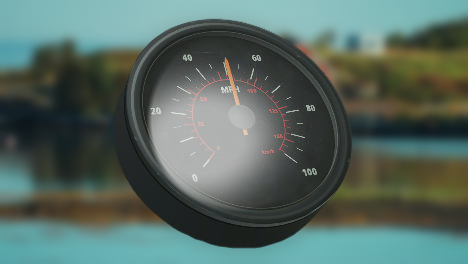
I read 50 mph
